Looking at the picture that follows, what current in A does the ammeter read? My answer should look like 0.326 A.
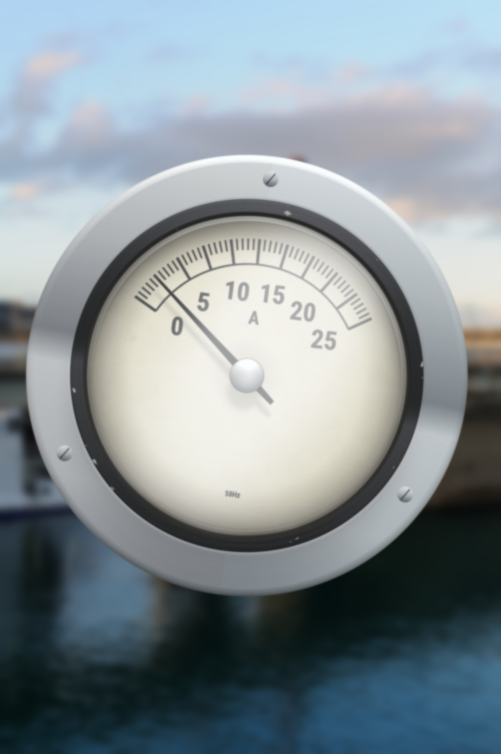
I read 2.5 A
